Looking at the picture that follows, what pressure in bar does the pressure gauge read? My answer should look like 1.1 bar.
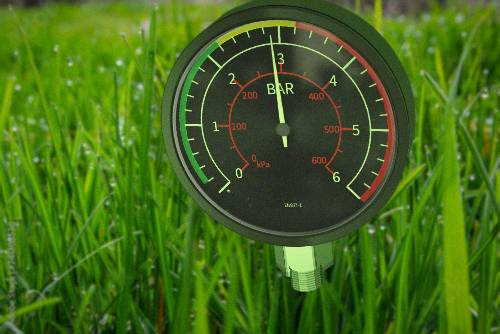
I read 2.9 bar
